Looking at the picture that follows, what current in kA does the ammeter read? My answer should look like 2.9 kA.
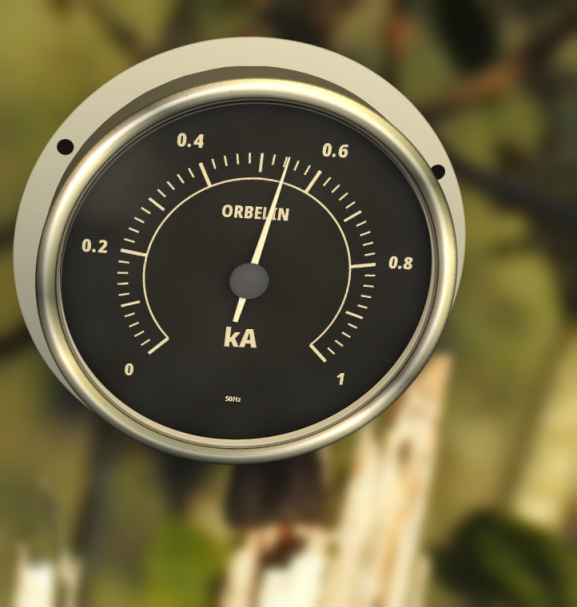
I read 0.54 kA
